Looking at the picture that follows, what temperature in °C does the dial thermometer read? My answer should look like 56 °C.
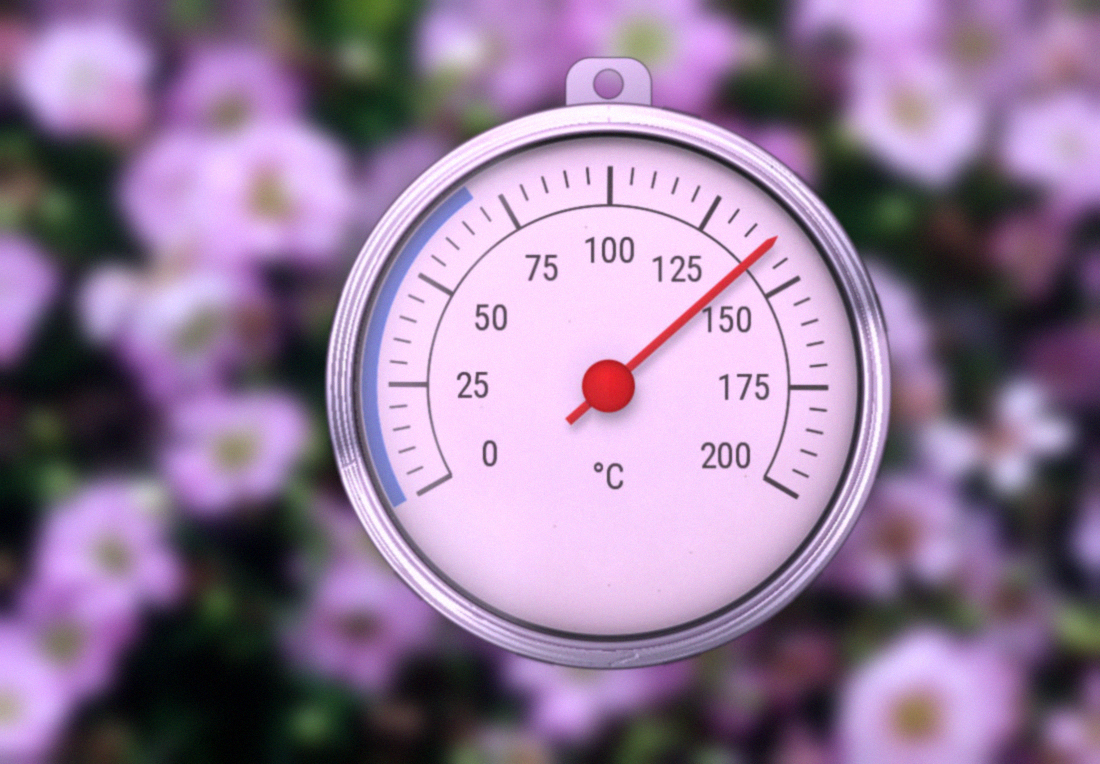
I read 140 °C
